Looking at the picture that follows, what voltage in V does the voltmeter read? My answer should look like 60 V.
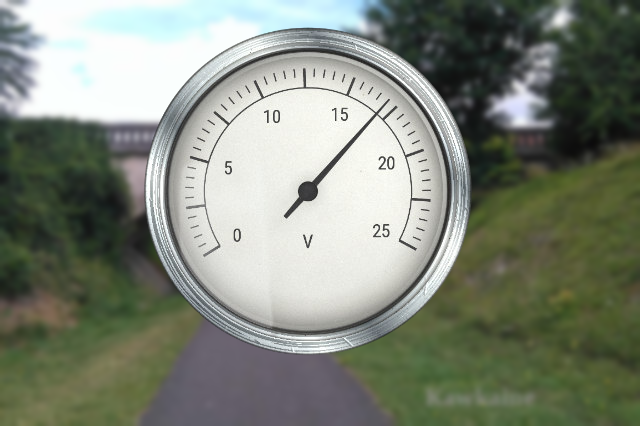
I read 17 V
